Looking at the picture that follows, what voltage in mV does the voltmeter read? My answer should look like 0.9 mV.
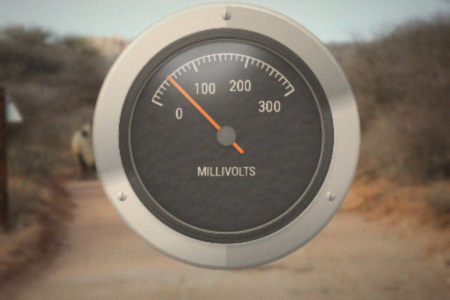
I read 50 mV
